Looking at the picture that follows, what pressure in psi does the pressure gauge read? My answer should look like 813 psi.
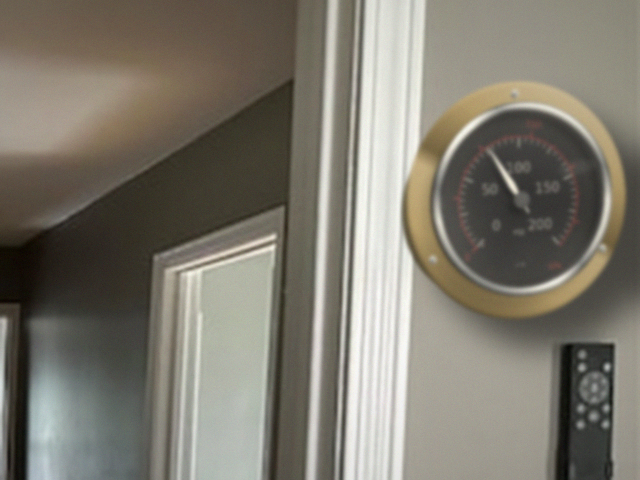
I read 75 psi
